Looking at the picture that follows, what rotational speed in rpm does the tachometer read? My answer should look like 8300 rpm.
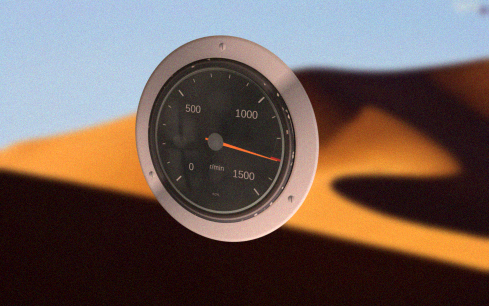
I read 1300 rpm
